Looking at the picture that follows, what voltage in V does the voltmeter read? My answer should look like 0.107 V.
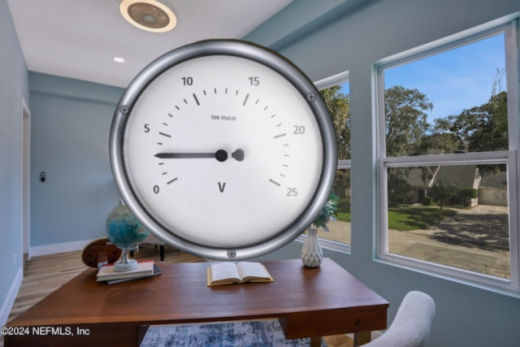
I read 3 V
